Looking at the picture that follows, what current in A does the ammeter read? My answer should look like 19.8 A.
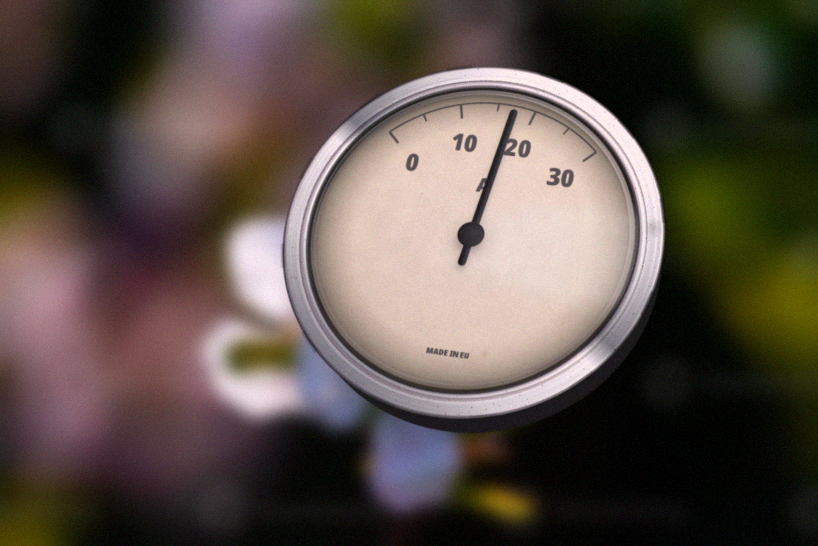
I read 17.5 A
